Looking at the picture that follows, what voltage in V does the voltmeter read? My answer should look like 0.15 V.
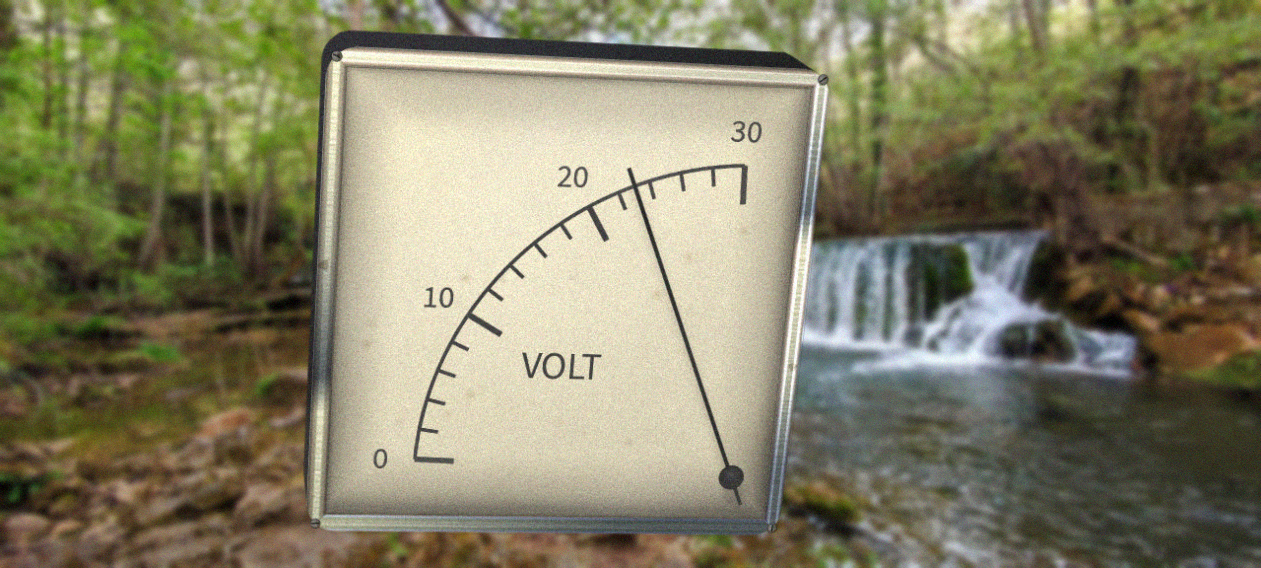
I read 23 V
